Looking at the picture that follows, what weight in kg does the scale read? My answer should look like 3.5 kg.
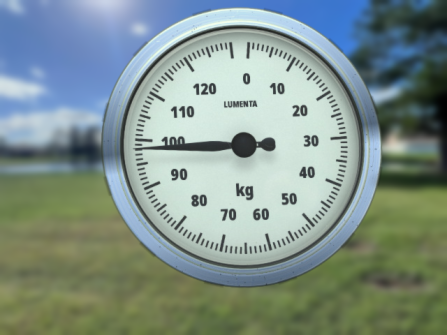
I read 98 kg
